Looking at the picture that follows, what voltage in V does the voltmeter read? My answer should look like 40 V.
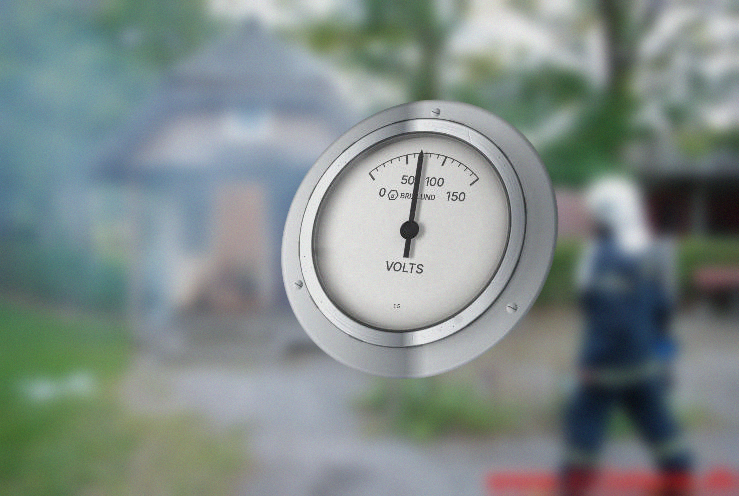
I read 70 V
